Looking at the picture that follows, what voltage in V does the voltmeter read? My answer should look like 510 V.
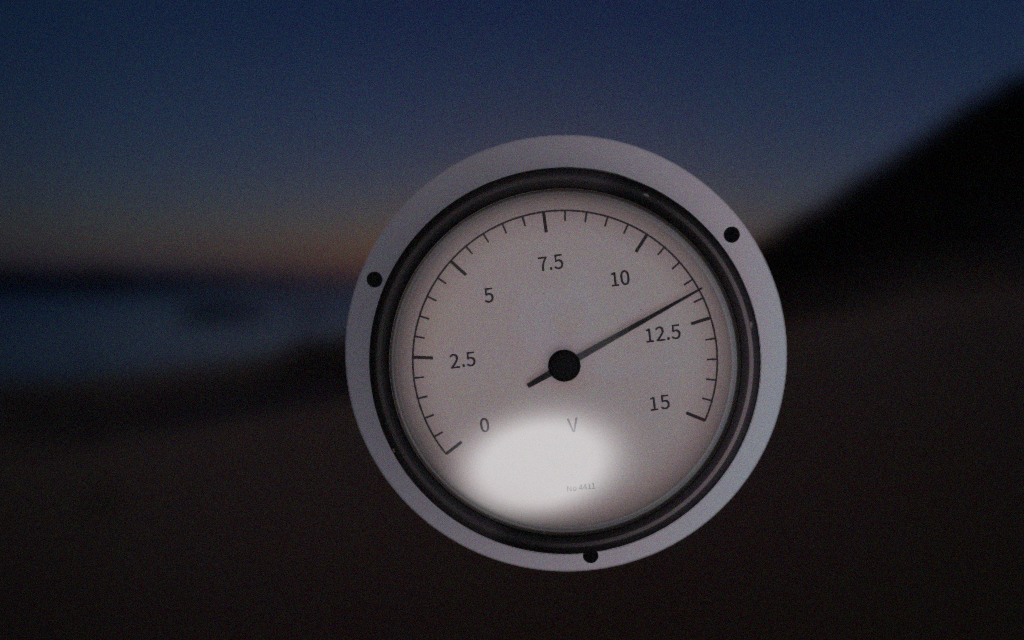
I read 11.75 V
